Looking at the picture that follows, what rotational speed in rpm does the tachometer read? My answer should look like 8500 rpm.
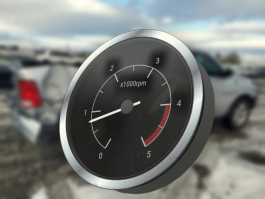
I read 750 rpm
